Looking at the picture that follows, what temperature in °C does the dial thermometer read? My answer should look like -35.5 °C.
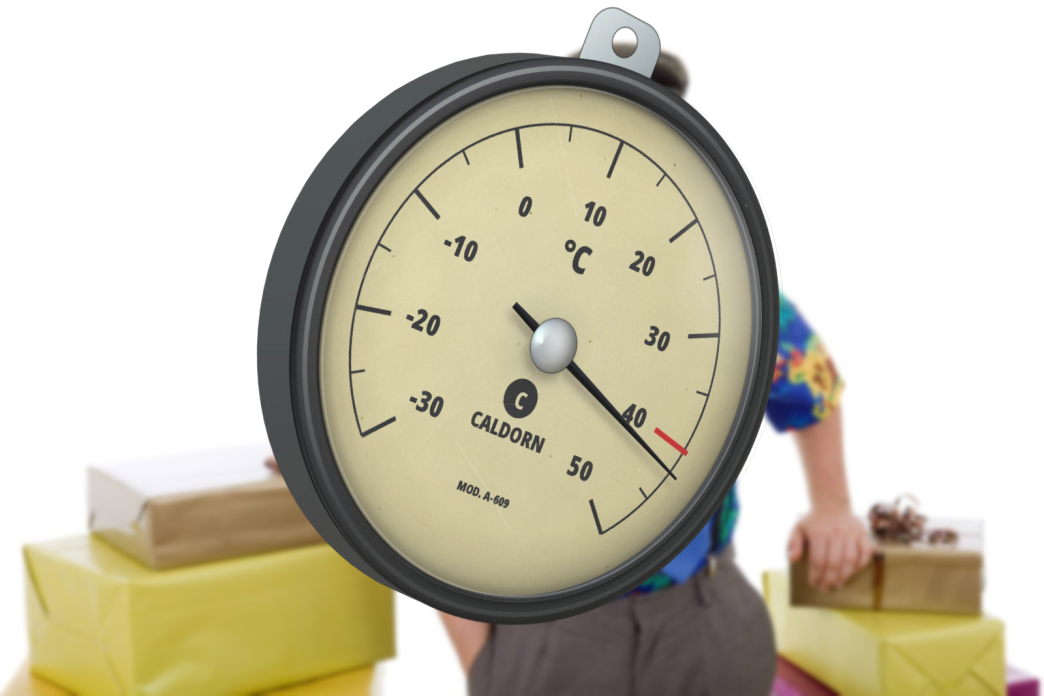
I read 42.5 °C
